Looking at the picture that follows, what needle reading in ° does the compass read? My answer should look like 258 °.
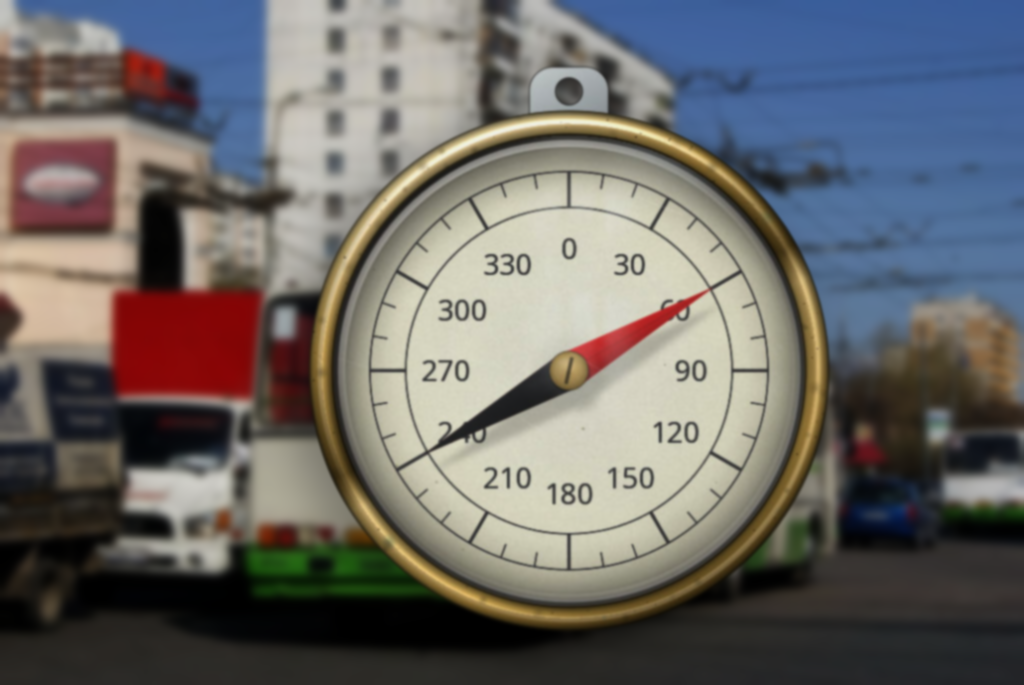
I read 60 °
